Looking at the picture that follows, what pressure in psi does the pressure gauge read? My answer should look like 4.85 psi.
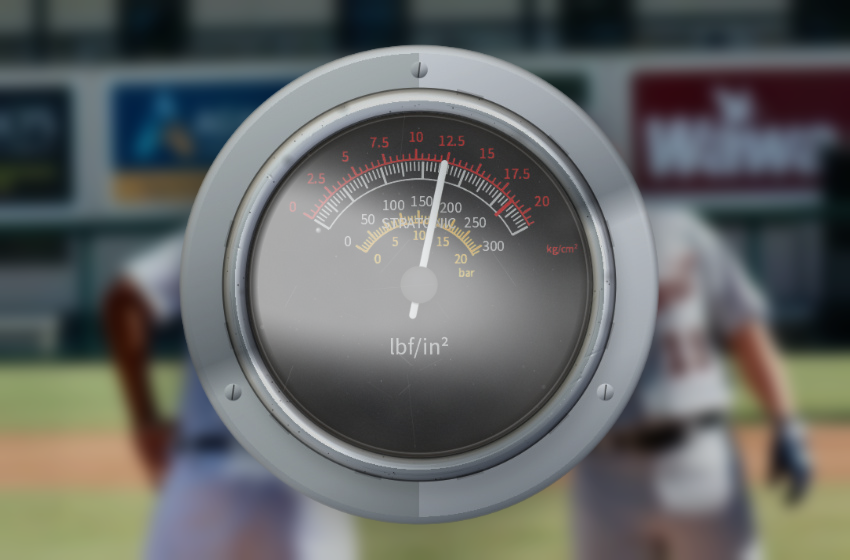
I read 175 psi
